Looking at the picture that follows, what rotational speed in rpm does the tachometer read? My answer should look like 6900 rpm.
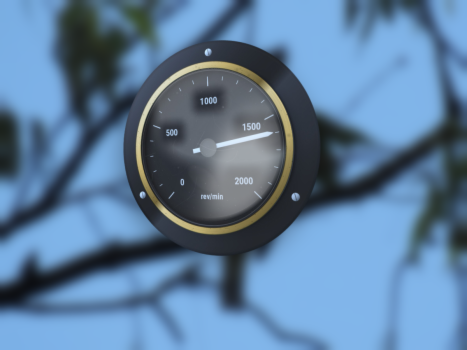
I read 1600 rpm
